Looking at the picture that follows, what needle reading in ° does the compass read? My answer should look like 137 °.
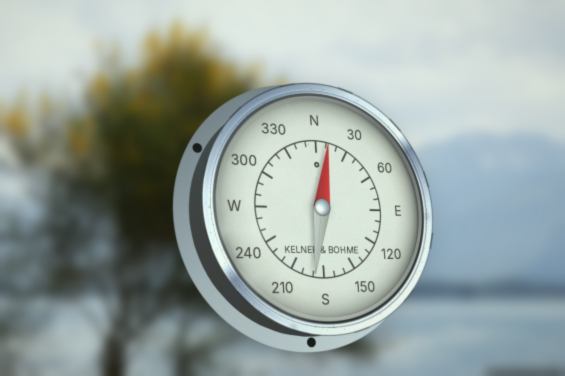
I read 10 °
